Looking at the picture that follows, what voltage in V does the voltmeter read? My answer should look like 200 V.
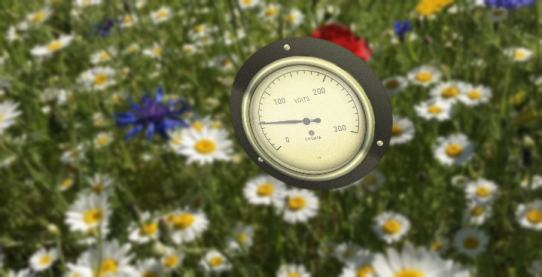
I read 50 V
